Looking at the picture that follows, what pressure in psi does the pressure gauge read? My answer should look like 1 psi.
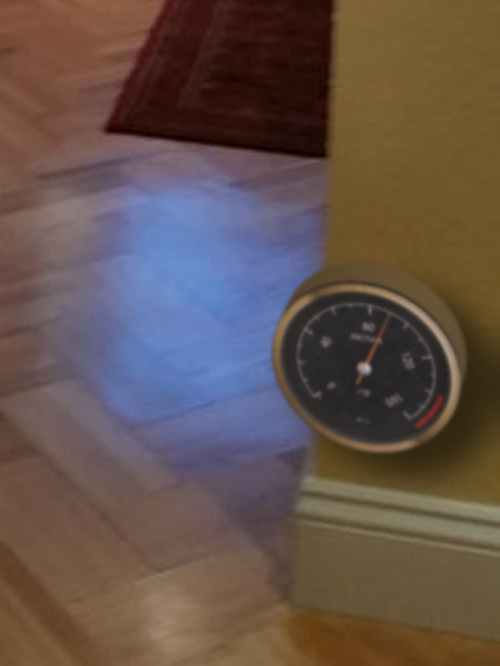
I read 90 psi
